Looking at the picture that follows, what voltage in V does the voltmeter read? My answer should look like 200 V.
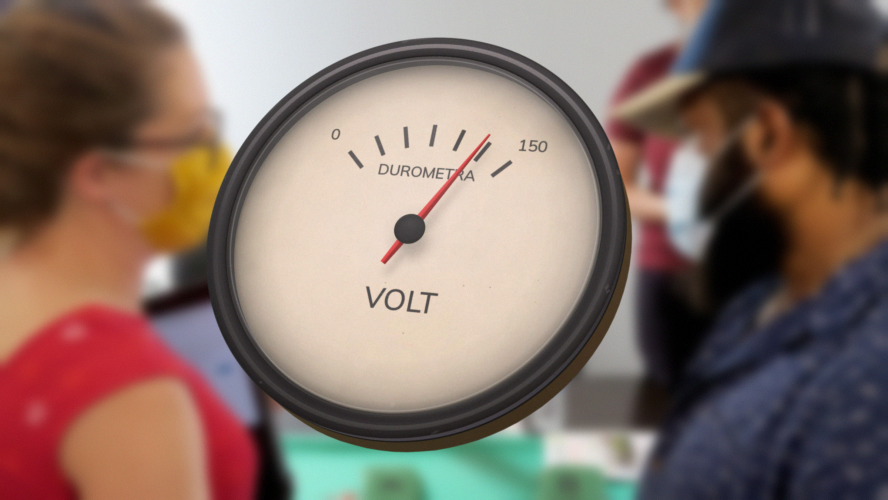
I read 125 V
